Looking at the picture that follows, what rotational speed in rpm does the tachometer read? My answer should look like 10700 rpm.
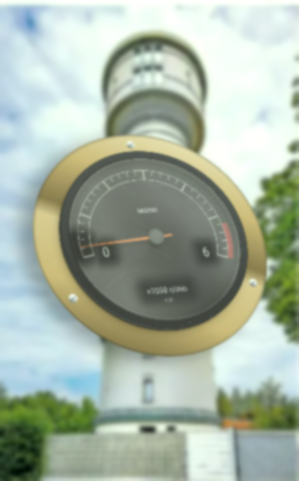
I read 200 rpm
